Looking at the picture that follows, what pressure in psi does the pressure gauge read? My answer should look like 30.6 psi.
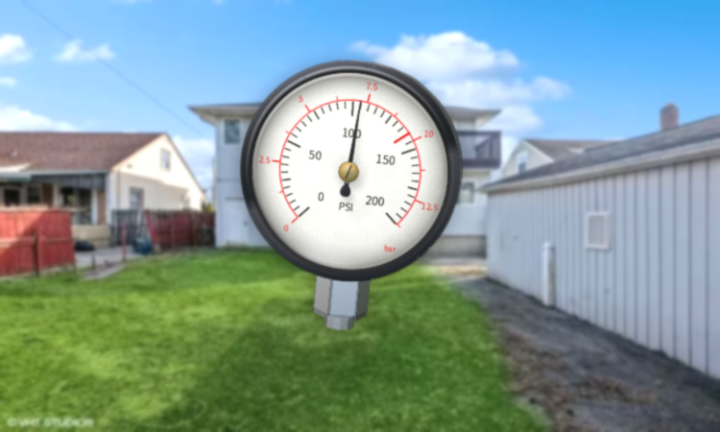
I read 105 psi
